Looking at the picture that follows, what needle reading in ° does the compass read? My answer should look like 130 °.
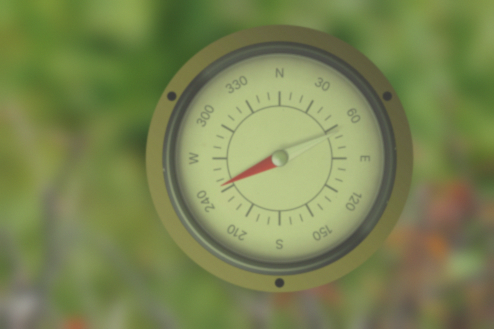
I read 245 °
